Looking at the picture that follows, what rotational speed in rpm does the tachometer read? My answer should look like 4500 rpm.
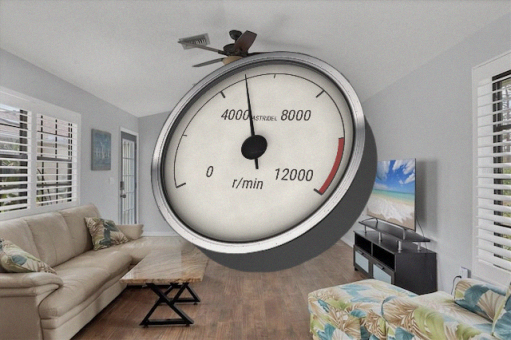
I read 5000 rpm
